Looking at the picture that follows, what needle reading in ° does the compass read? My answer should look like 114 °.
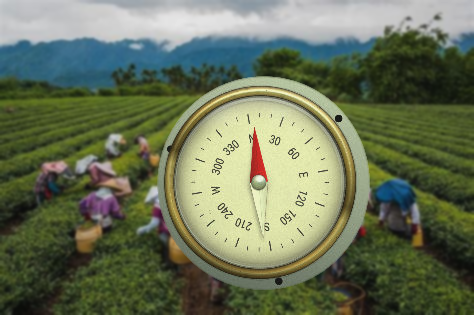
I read 5 °
